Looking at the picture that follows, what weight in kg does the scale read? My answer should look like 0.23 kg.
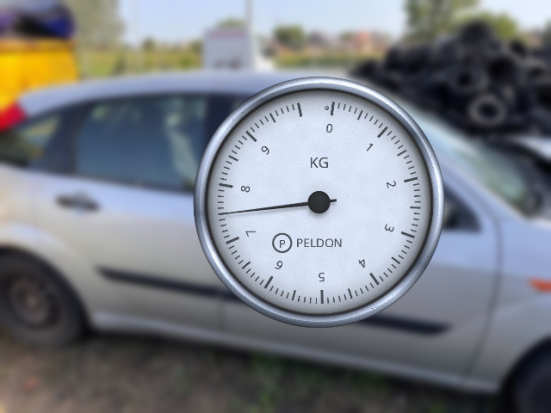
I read 7.5 kg
